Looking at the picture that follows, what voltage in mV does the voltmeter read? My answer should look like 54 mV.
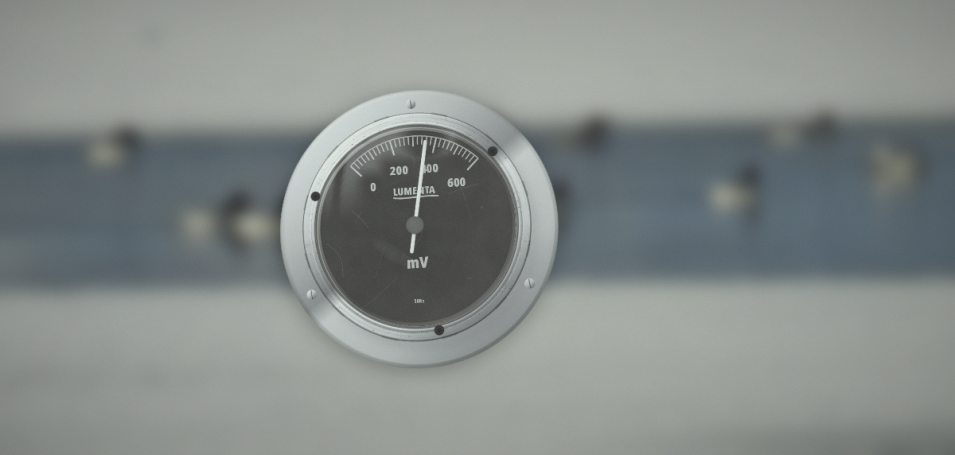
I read 360 mV
